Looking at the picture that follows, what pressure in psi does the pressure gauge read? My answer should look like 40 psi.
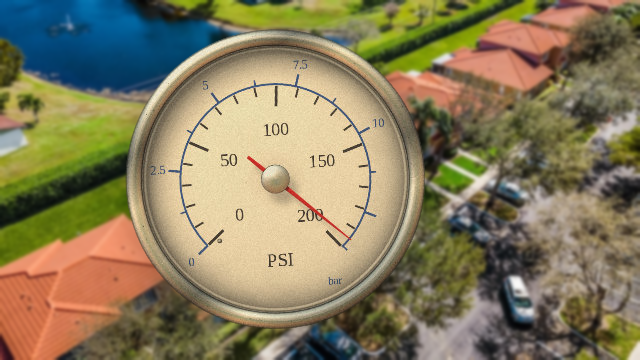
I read 195 psi
